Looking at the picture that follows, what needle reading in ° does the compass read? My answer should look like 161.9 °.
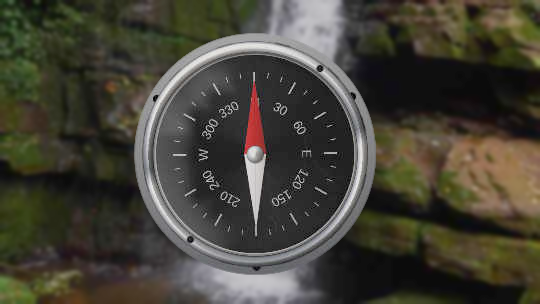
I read 0 °
